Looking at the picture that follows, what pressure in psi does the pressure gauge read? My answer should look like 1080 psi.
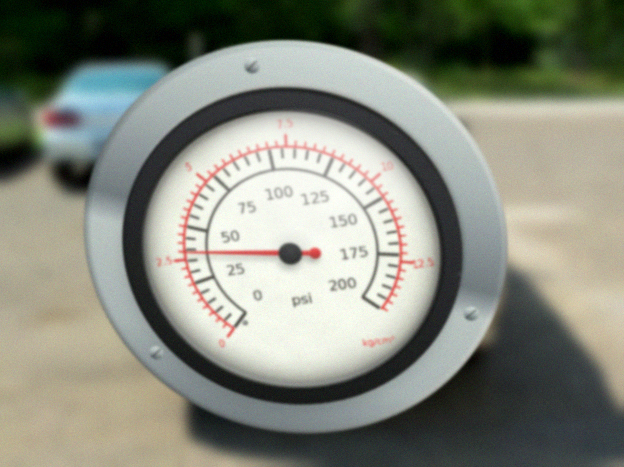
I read 40 psi
